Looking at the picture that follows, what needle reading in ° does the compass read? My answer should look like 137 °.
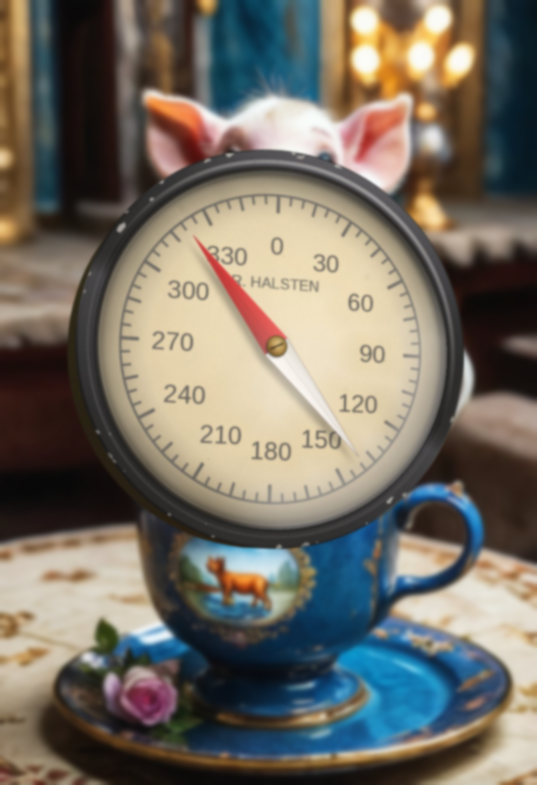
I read 320 °
